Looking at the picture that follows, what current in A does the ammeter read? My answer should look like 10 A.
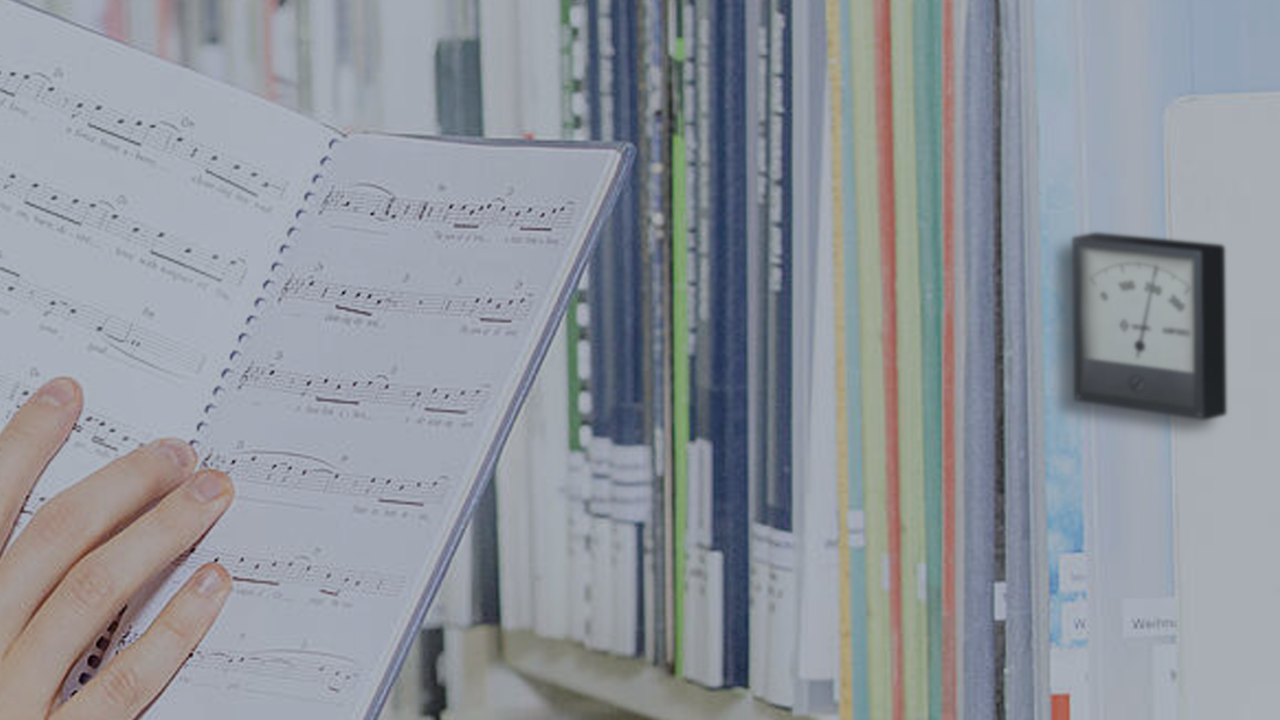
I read 200 A
